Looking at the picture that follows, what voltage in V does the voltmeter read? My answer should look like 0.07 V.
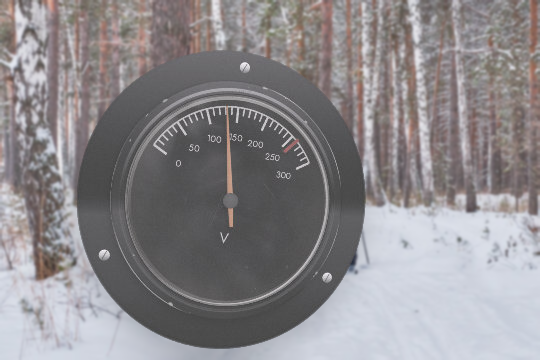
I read 130 V
